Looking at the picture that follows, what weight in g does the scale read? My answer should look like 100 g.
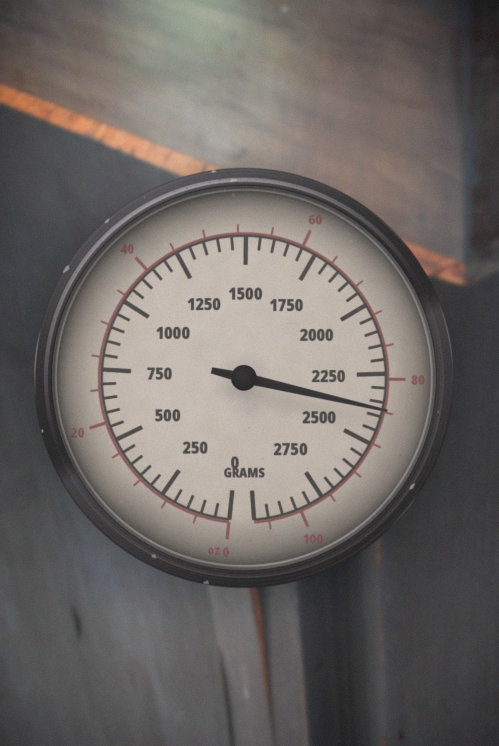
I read 2375 g
